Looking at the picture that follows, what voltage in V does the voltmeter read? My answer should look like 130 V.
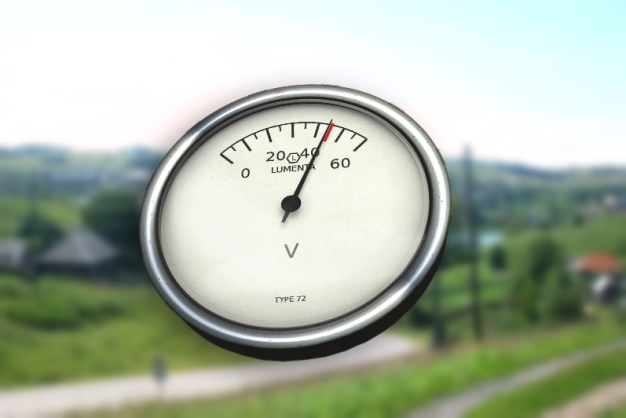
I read 45 V
